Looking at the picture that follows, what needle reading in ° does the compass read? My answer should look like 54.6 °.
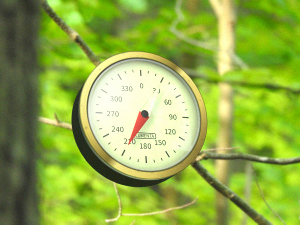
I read 210 °
